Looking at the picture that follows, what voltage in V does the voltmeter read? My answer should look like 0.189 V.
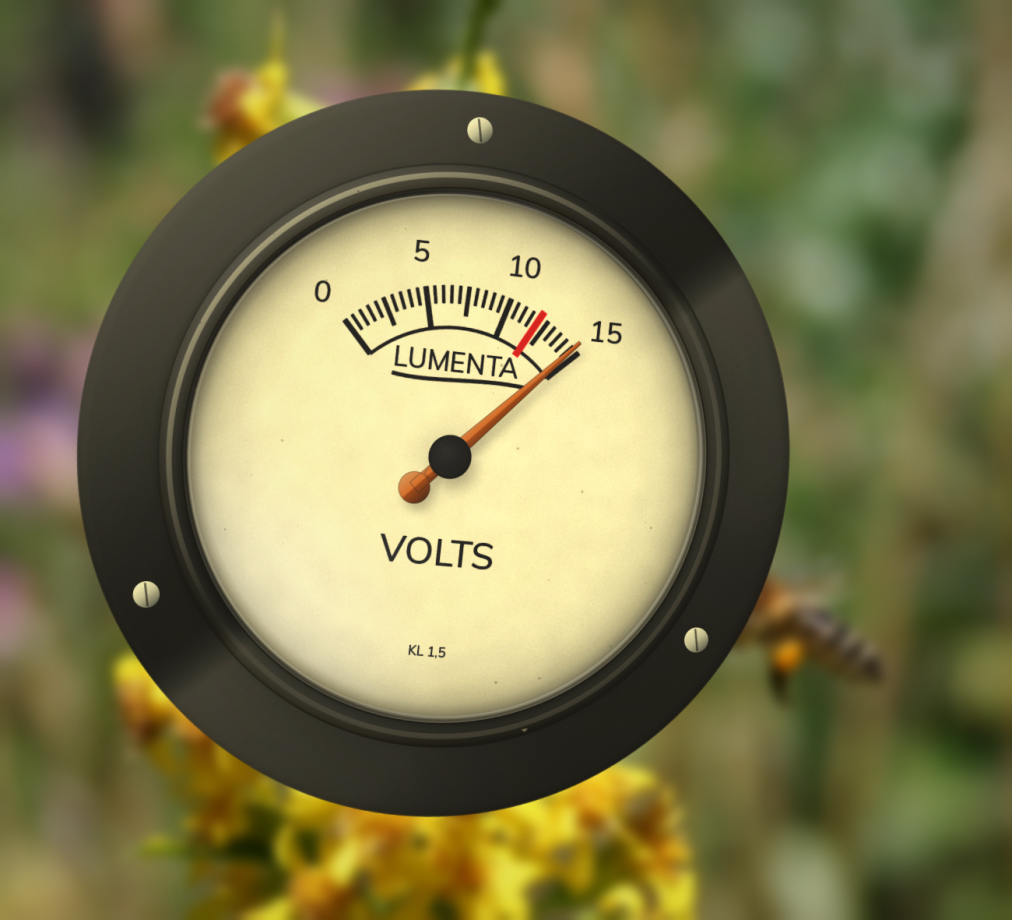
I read 14.5 V
